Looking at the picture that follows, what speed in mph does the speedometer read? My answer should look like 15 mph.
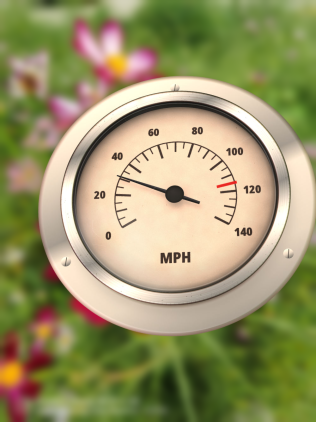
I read 30 mph
